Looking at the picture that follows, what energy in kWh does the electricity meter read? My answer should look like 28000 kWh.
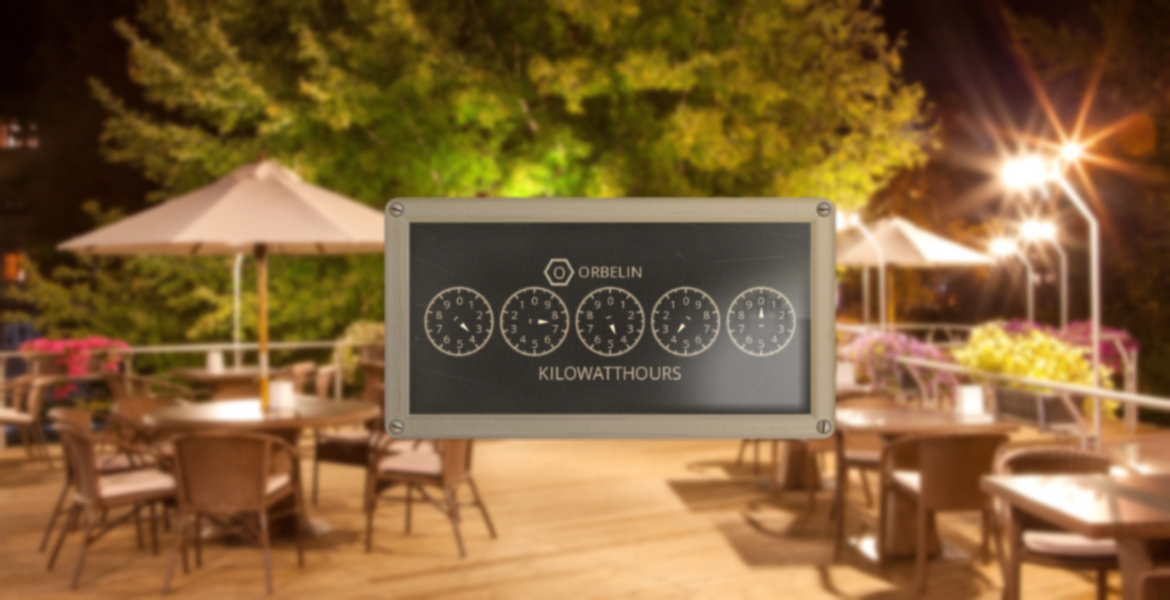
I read 37440 kWh
